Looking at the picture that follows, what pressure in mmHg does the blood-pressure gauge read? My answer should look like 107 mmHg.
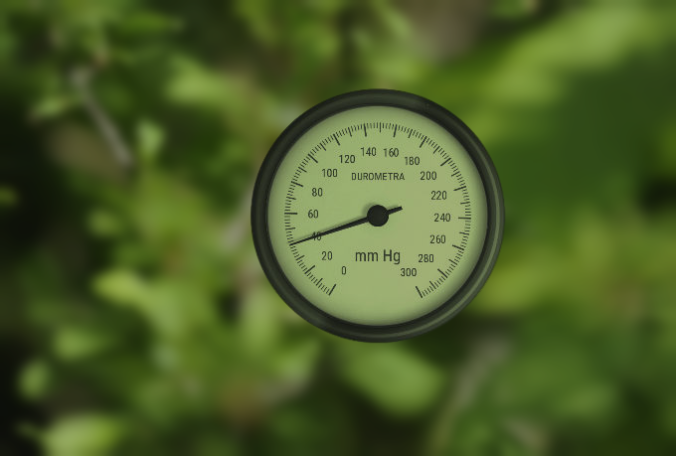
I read 40 mmHg
